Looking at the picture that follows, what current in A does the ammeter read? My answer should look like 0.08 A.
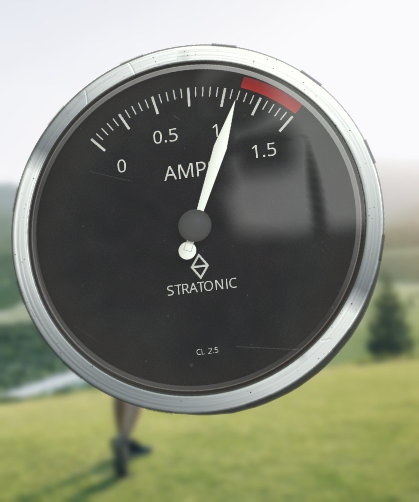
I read 1.1 A
